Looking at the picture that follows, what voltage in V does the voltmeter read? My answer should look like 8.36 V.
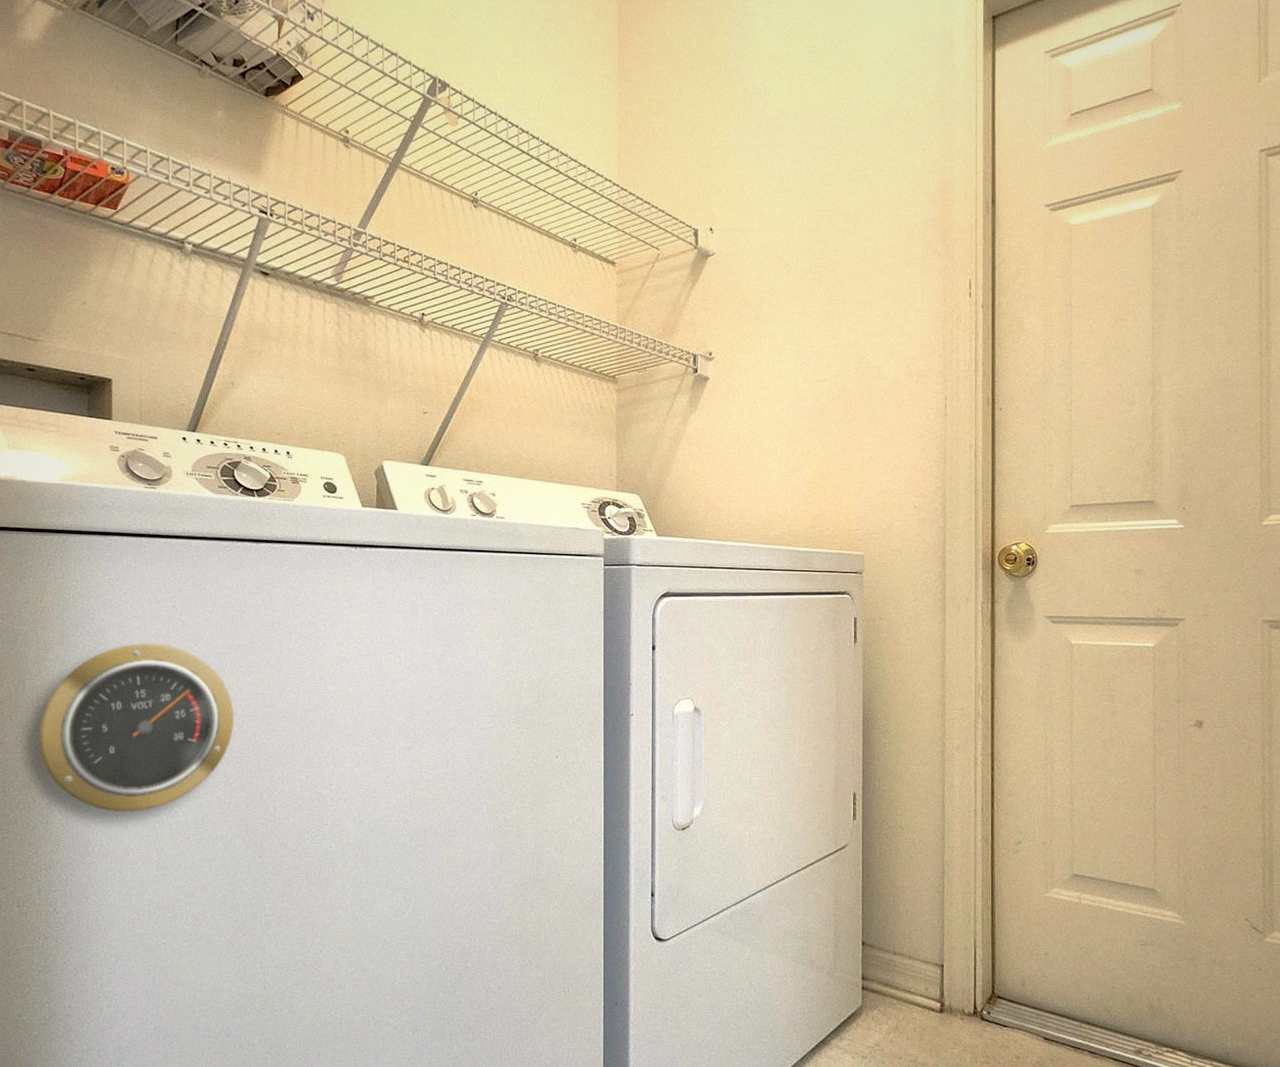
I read 22 V
